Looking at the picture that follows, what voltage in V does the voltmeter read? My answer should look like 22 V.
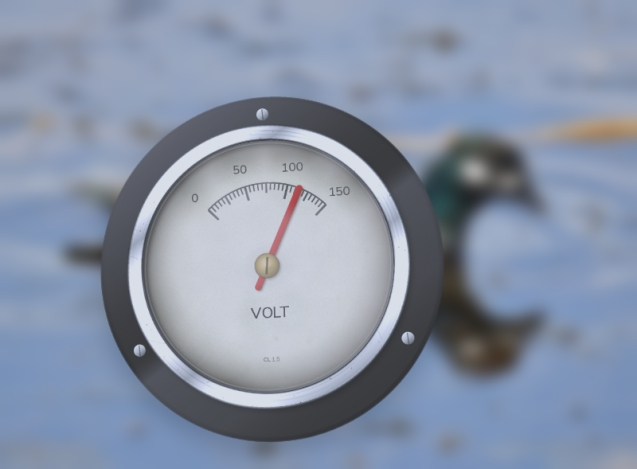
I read 115 V
